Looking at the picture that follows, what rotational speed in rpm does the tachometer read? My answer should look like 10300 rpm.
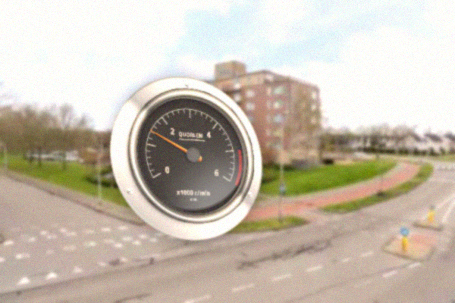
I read 1400 rpm
